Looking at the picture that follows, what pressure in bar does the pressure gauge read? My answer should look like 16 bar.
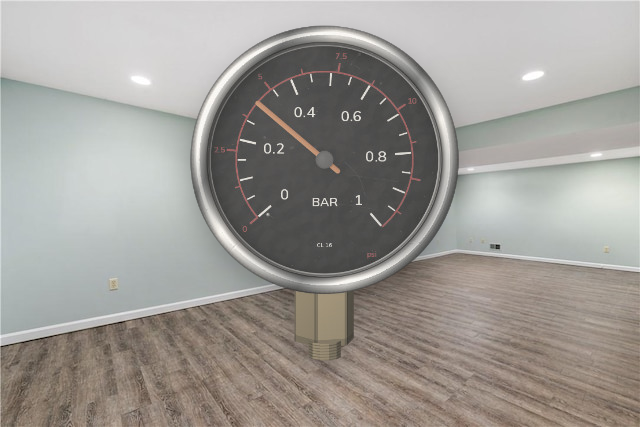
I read 0.3 bar
